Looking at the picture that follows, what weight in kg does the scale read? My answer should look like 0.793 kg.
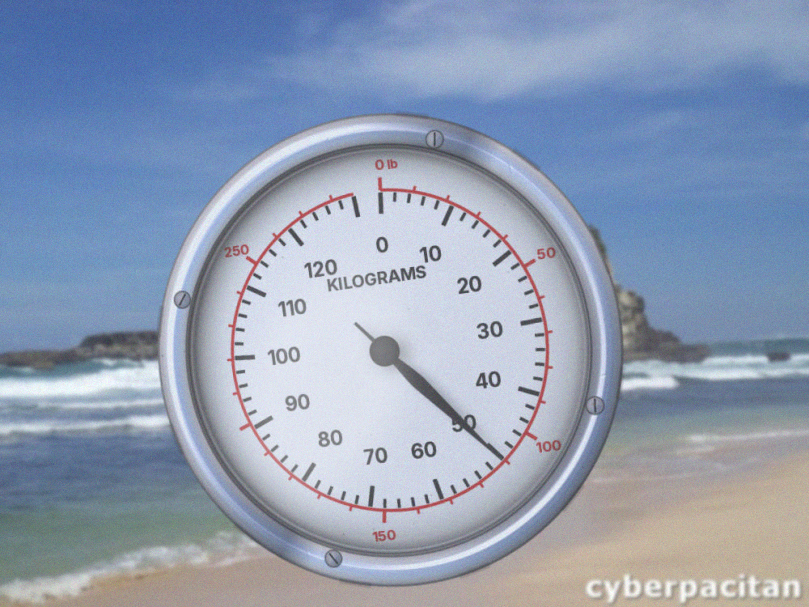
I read 50 kg
